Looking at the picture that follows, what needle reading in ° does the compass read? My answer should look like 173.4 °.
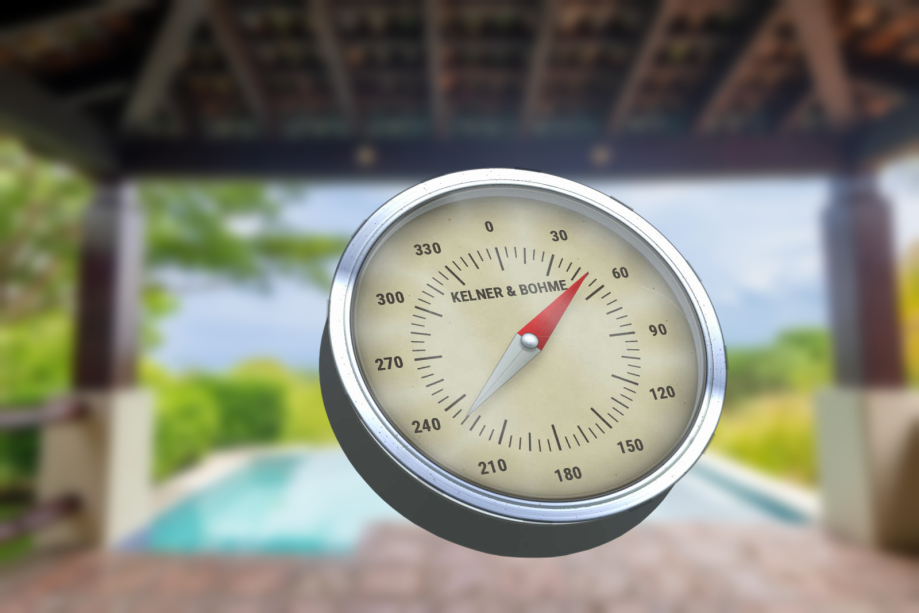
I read 50 °
